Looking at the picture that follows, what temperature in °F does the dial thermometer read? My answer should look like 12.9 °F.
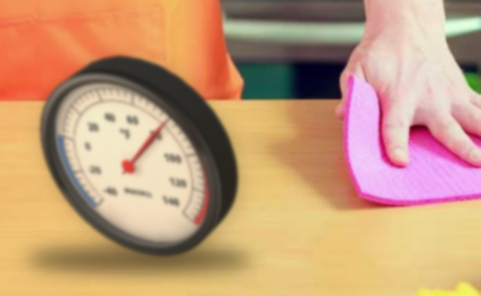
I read 80 °F
